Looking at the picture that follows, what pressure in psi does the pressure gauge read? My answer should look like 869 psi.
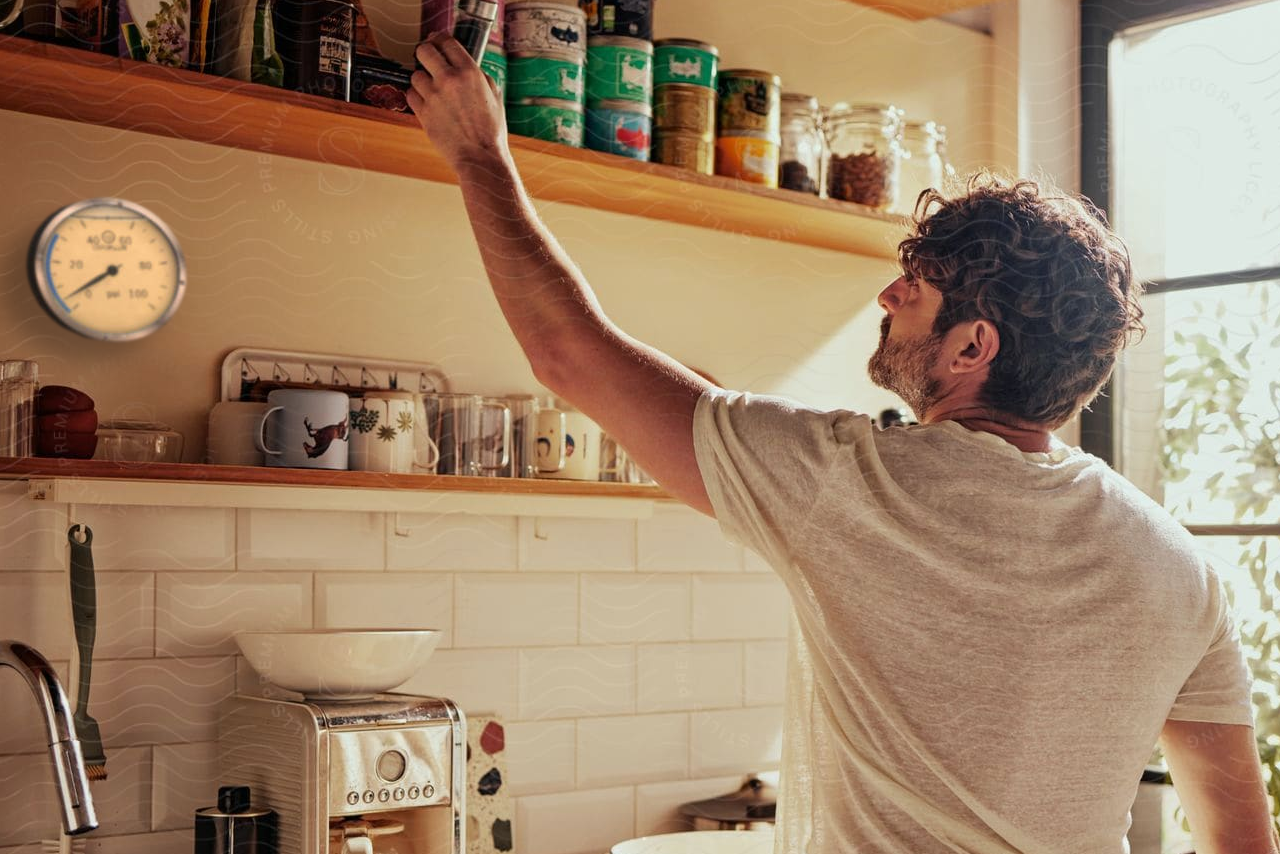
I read 5 psi
